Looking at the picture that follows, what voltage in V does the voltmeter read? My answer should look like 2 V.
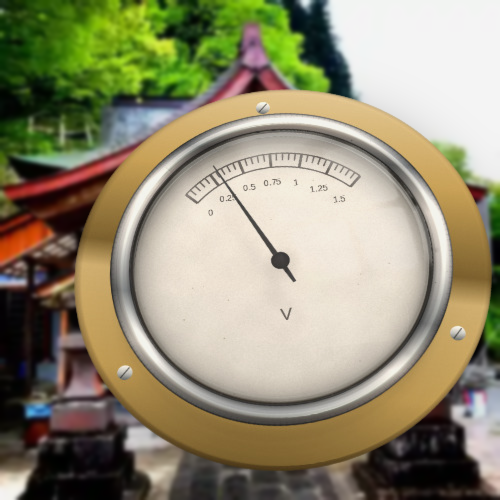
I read 0.3 V
